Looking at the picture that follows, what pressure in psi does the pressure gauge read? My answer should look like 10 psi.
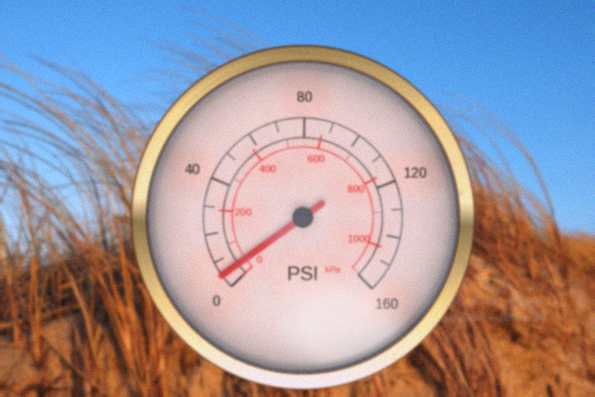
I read 5 psi
